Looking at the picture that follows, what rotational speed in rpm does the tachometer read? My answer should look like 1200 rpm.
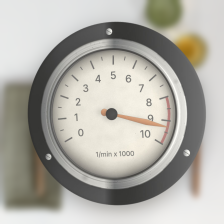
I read 9250 rpm
